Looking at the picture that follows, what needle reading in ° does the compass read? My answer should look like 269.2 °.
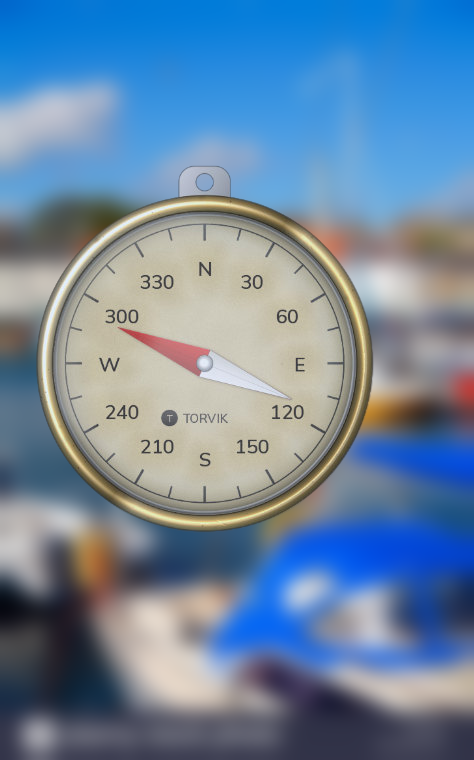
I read 292.5 °
